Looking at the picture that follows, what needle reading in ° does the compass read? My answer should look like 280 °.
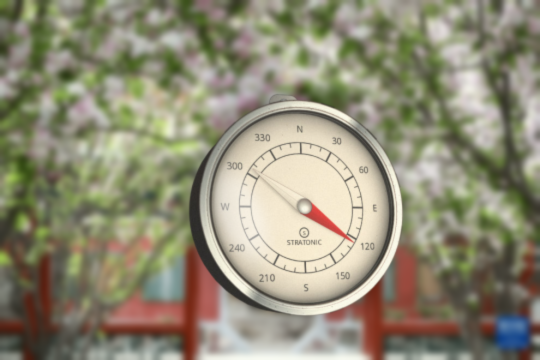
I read 125 °
